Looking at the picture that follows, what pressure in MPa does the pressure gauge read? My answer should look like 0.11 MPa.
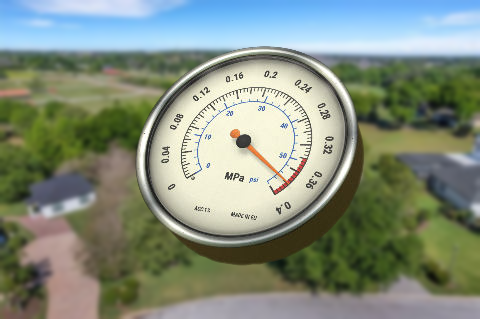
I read 0.38 MPa
